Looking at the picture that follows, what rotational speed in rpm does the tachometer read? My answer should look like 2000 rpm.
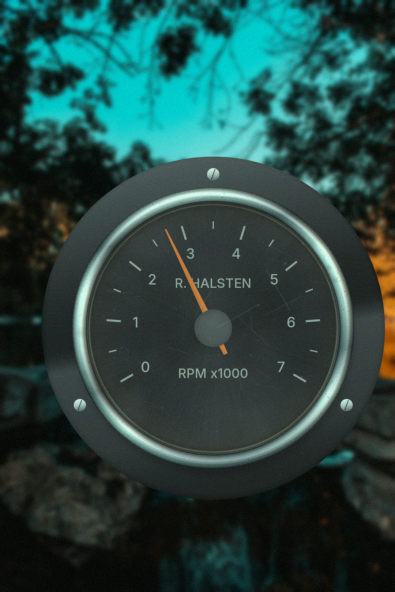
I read 2750 rpm
